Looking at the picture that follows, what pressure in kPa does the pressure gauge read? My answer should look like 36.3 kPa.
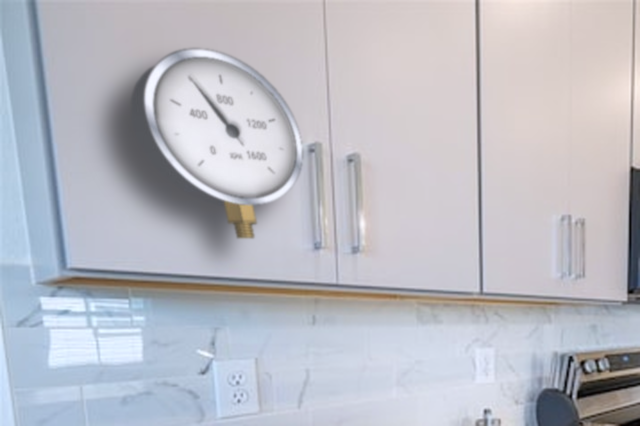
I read 600 kPa
